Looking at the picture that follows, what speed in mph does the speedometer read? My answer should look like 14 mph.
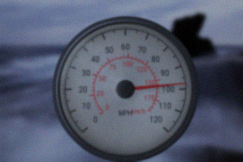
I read 97.5 mph
